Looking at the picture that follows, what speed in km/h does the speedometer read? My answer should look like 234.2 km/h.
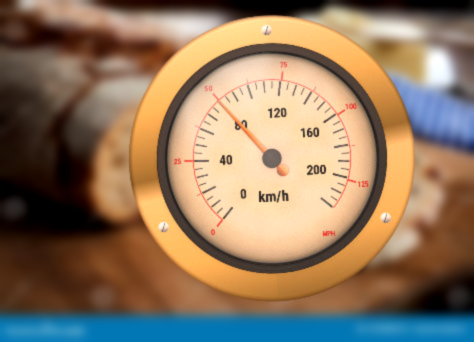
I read 80 km/h
